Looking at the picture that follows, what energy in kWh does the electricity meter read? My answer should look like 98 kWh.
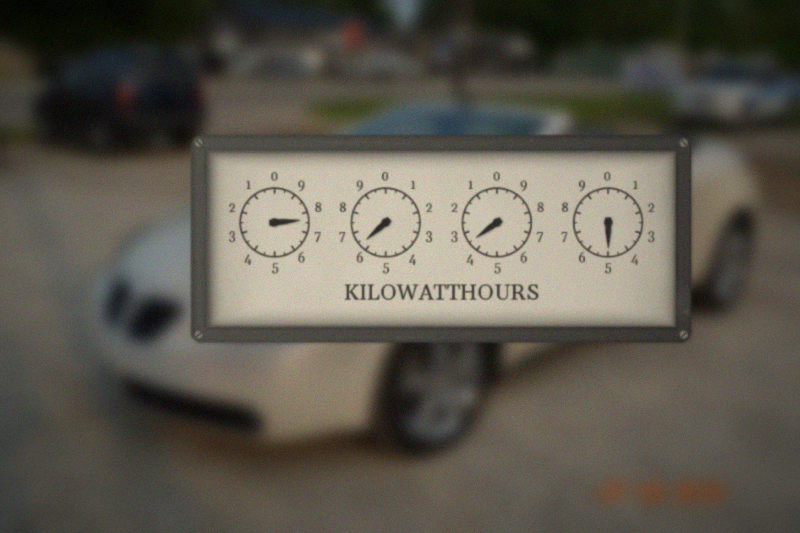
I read 7635 kWh
